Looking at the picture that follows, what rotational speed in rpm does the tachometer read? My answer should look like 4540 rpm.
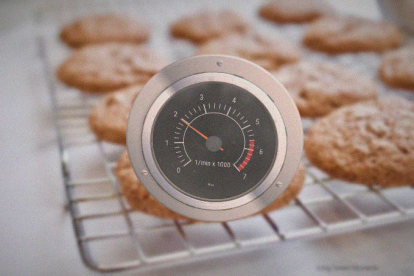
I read 2000 rpm
